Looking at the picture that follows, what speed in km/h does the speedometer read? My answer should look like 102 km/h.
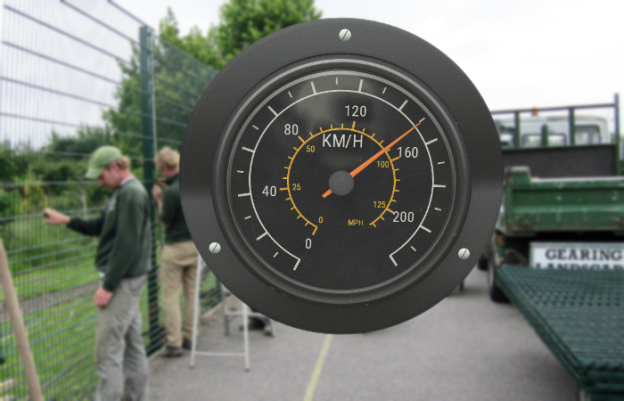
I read 150 km/h
